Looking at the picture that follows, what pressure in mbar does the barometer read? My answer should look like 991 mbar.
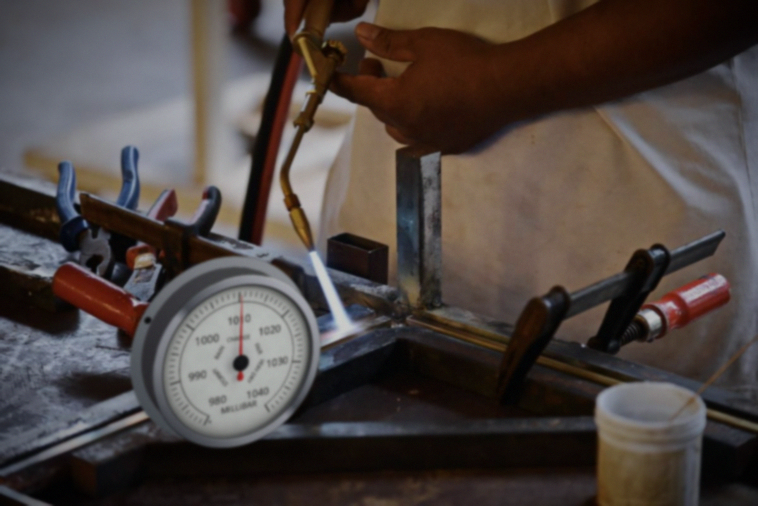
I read 1010 mbar
